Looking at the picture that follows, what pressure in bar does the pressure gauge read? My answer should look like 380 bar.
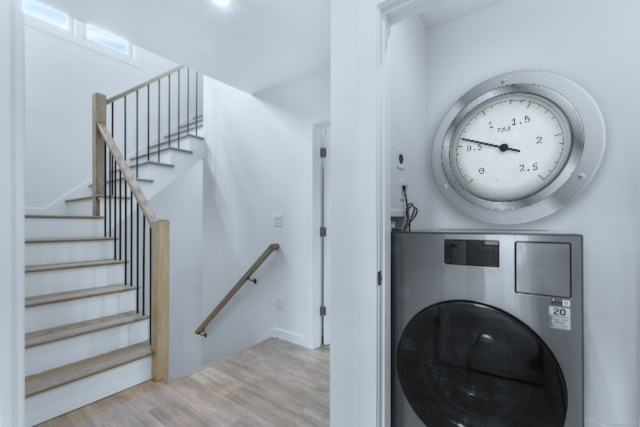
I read 0.6 bar
